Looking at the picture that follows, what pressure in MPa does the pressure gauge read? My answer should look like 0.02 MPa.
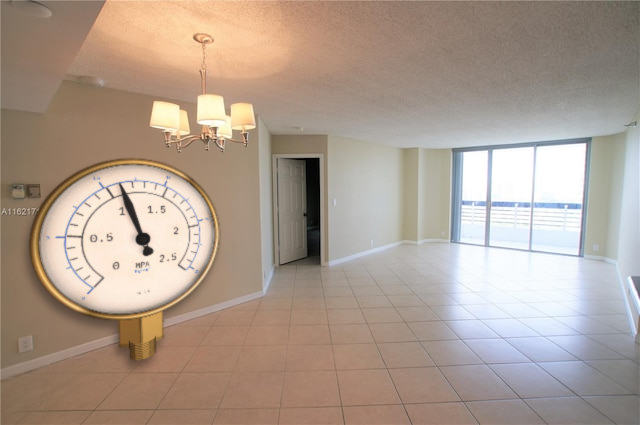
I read 1.1 MPa
